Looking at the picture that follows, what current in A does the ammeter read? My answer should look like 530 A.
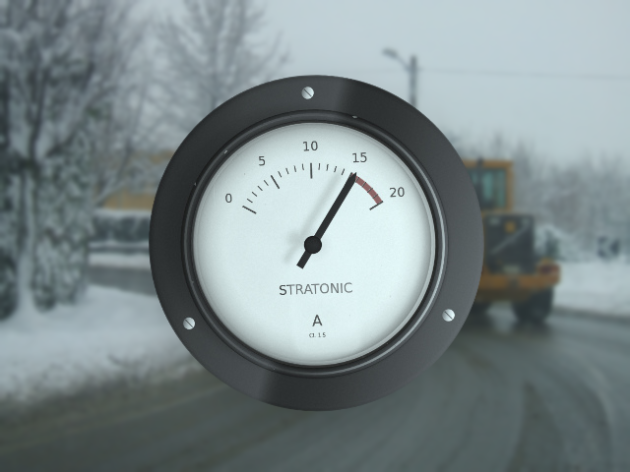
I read 15.5 A
